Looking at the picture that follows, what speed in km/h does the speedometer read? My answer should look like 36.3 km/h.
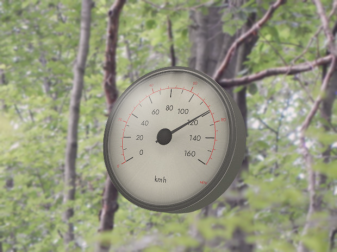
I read 120 km/h
